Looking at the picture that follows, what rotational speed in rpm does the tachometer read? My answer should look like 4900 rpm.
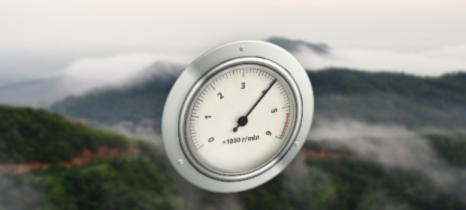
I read 4000 rpm
